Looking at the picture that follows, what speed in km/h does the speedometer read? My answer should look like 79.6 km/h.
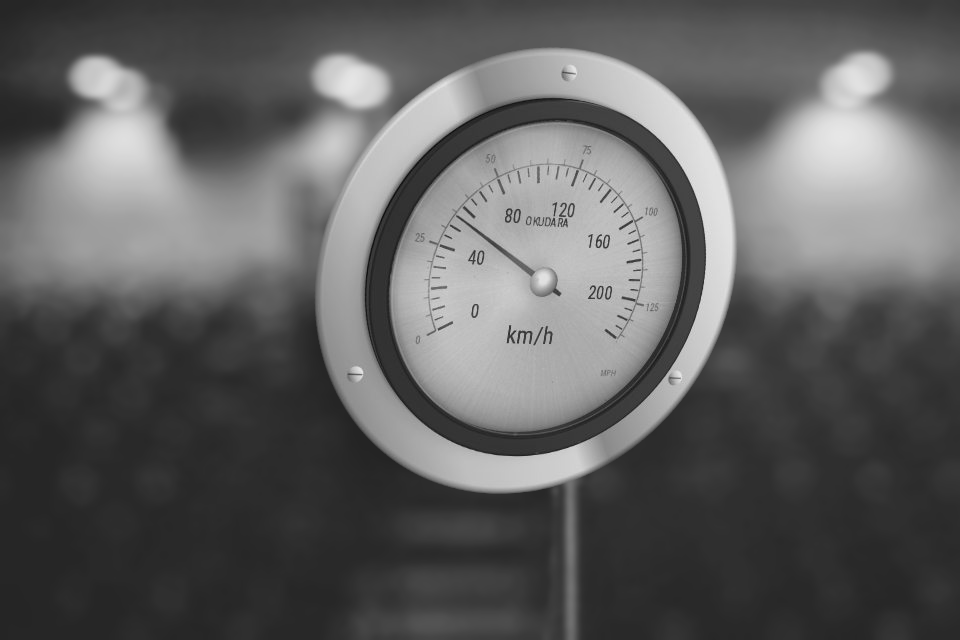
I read 55 km/h
